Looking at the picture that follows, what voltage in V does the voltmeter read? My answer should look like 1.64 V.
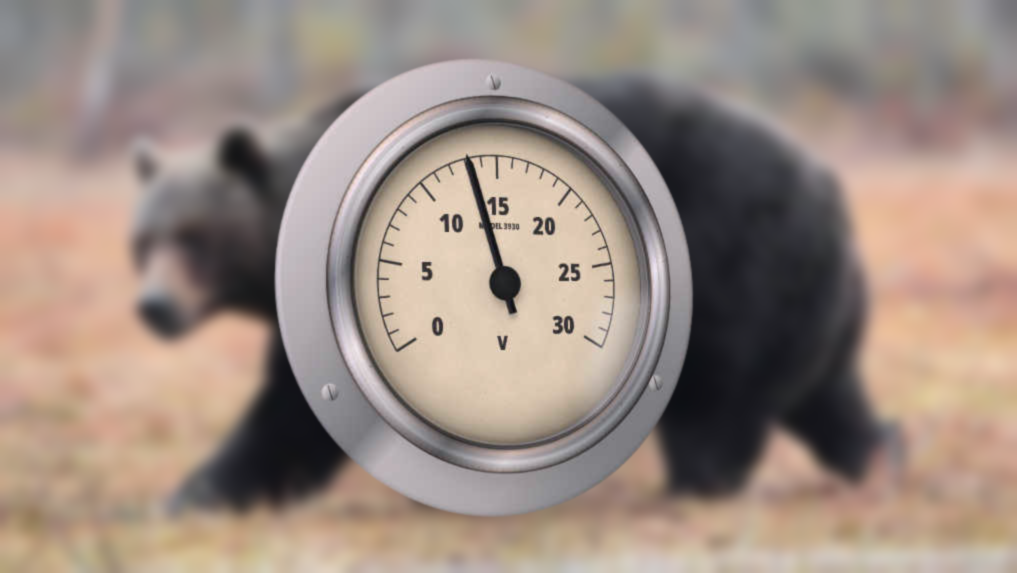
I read 13 V
